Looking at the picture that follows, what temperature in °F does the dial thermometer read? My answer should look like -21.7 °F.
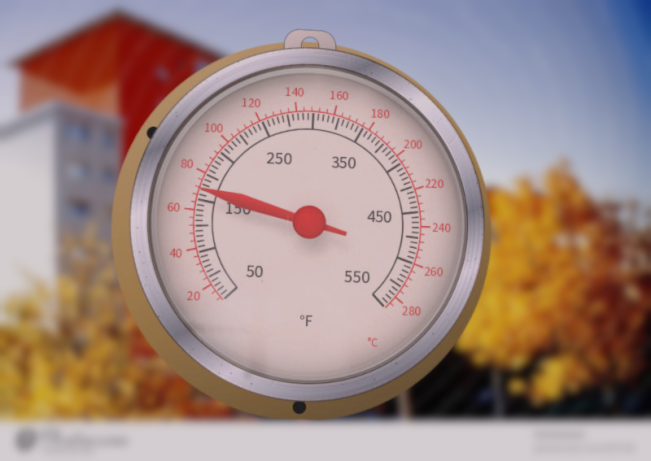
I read 160 °F
